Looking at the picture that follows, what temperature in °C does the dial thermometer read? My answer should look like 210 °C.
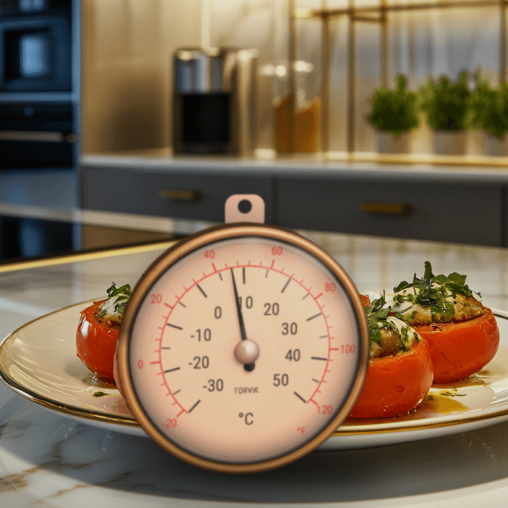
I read 7.5 °C
